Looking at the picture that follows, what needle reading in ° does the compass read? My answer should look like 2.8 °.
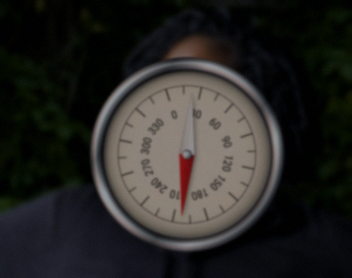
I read 202.5 °
